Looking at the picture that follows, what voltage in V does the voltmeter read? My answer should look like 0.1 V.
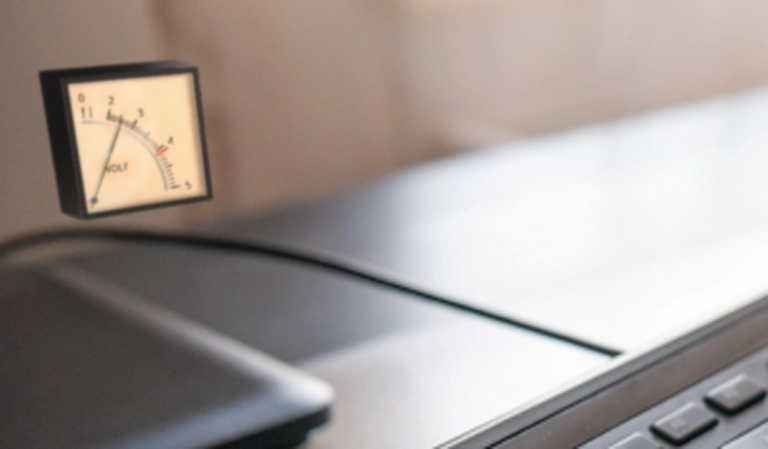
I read 2.5 V
